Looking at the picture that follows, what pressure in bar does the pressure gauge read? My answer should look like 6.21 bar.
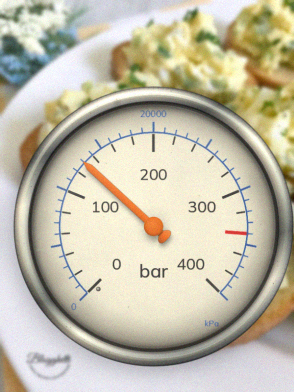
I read 130 bar
